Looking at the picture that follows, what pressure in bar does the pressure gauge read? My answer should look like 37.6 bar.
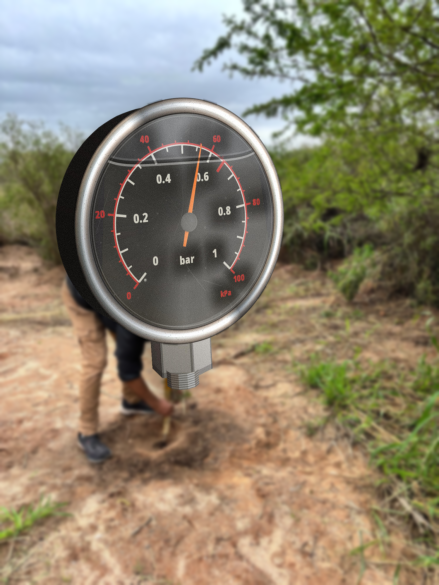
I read 0.55 bar
